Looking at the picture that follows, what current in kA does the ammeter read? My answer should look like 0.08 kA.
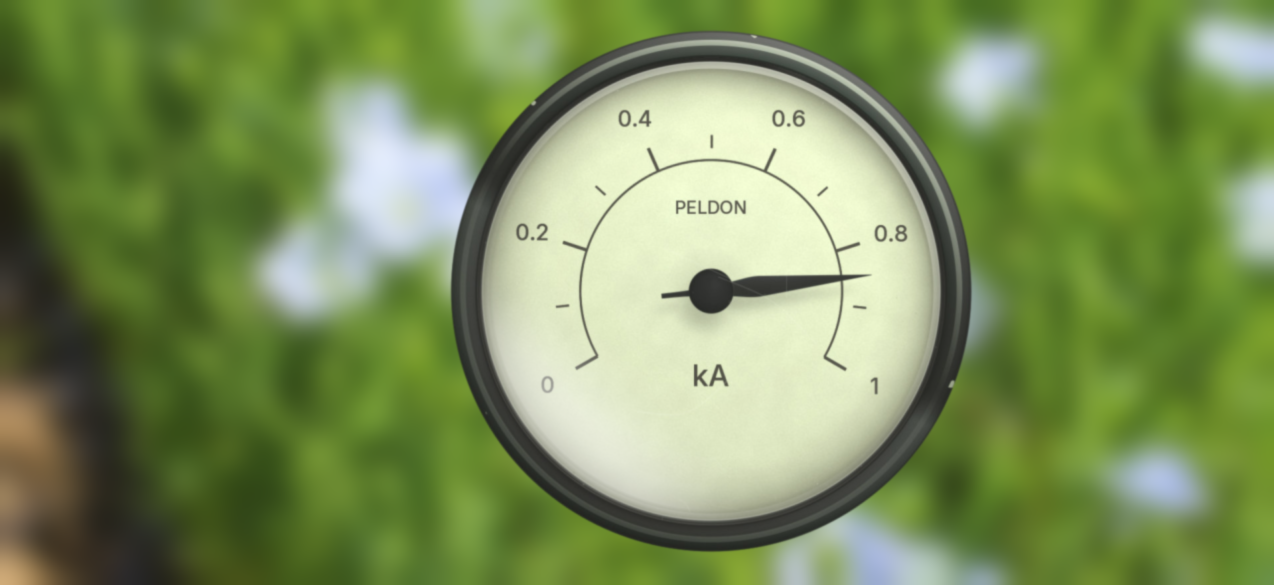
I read 0.85 kA
